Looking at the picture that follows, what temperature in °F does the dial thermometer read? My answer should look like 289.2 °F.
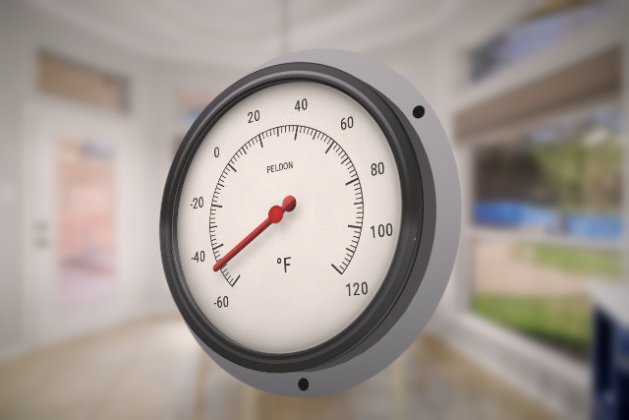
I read -50 °F
